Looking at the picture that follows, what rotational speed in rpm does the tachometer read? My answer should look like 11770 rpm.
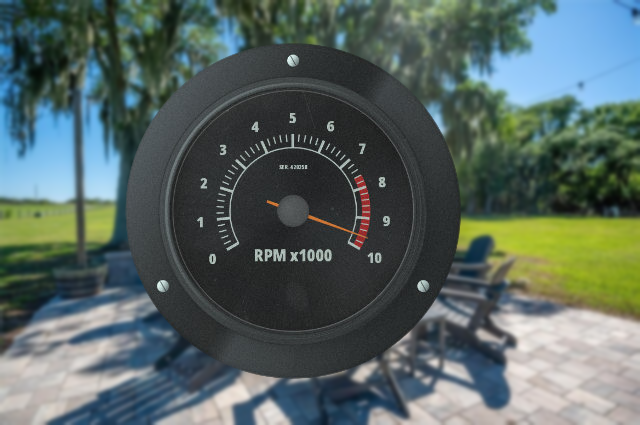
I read 9600 rpm
